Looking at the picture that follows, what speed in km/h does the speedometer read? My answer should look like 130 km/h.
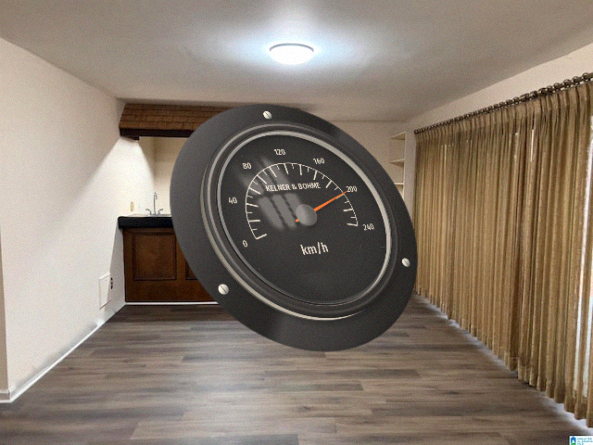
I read 200 km/h
